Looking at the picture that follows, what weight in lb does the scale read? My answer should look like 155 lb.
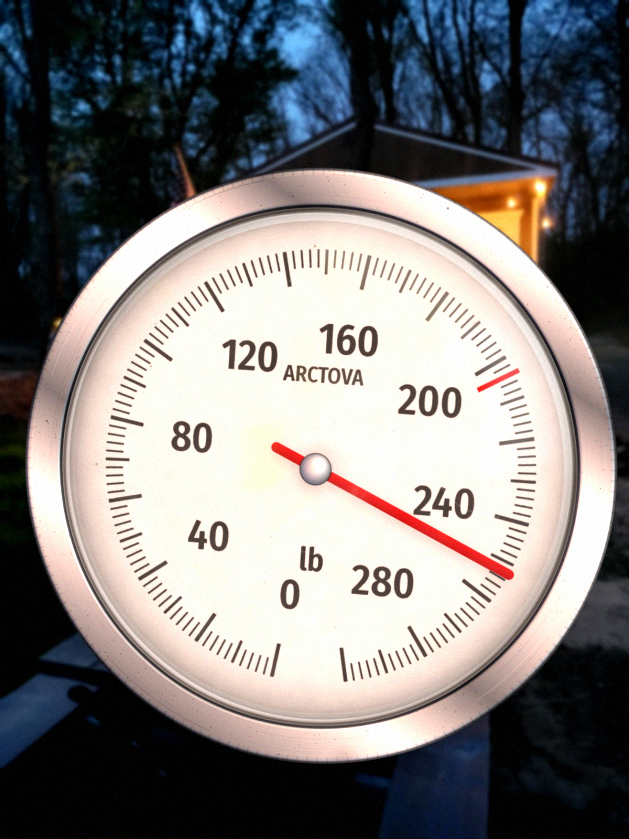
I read 252 lb
